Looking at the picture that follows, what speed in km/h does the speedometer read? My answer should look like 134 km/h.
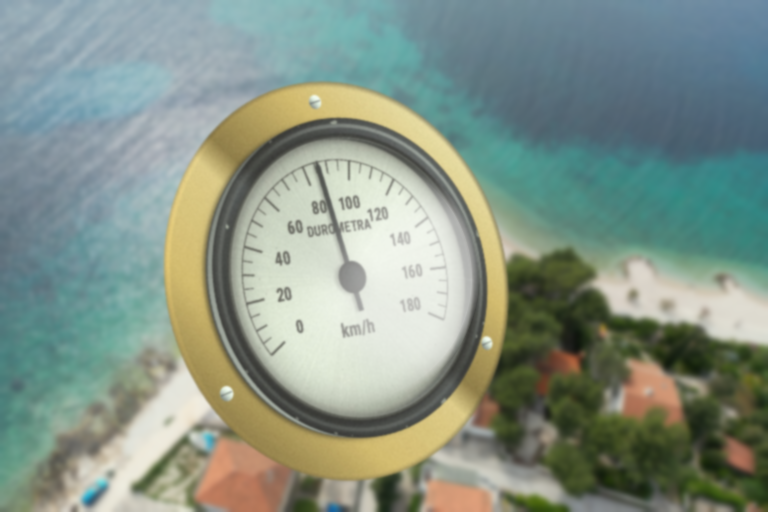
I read 85 km/h
